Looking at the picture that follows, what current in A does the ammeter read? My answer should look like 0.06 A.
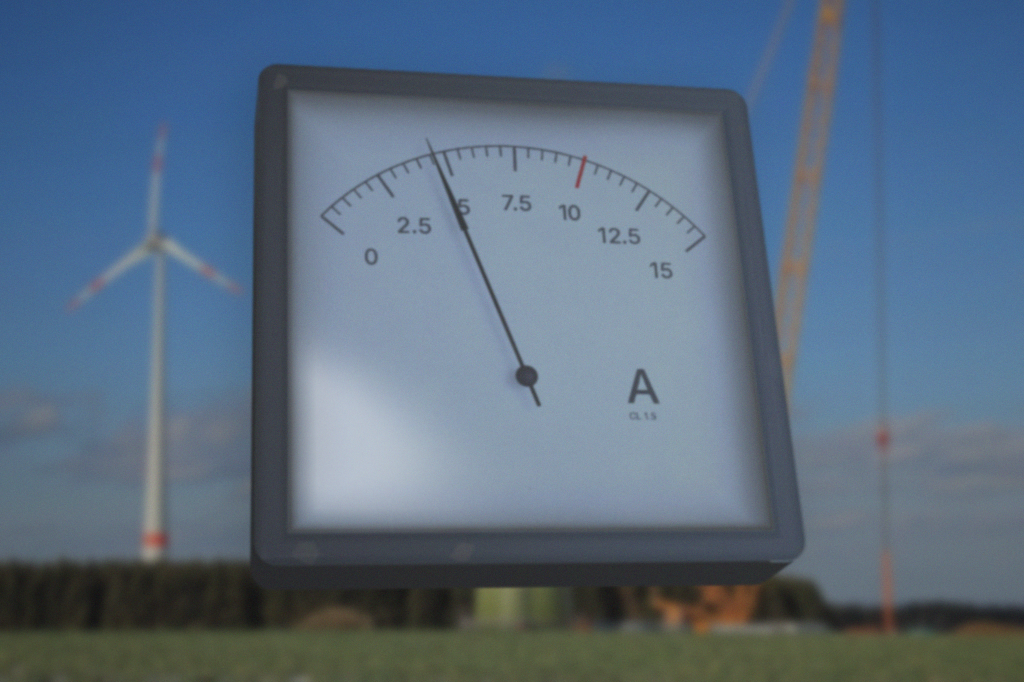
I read 4.5 A
